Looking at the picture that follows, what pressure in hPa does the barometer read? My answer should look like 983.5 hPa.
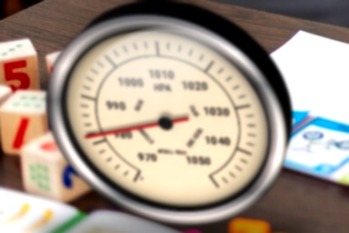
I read 982 hPa
